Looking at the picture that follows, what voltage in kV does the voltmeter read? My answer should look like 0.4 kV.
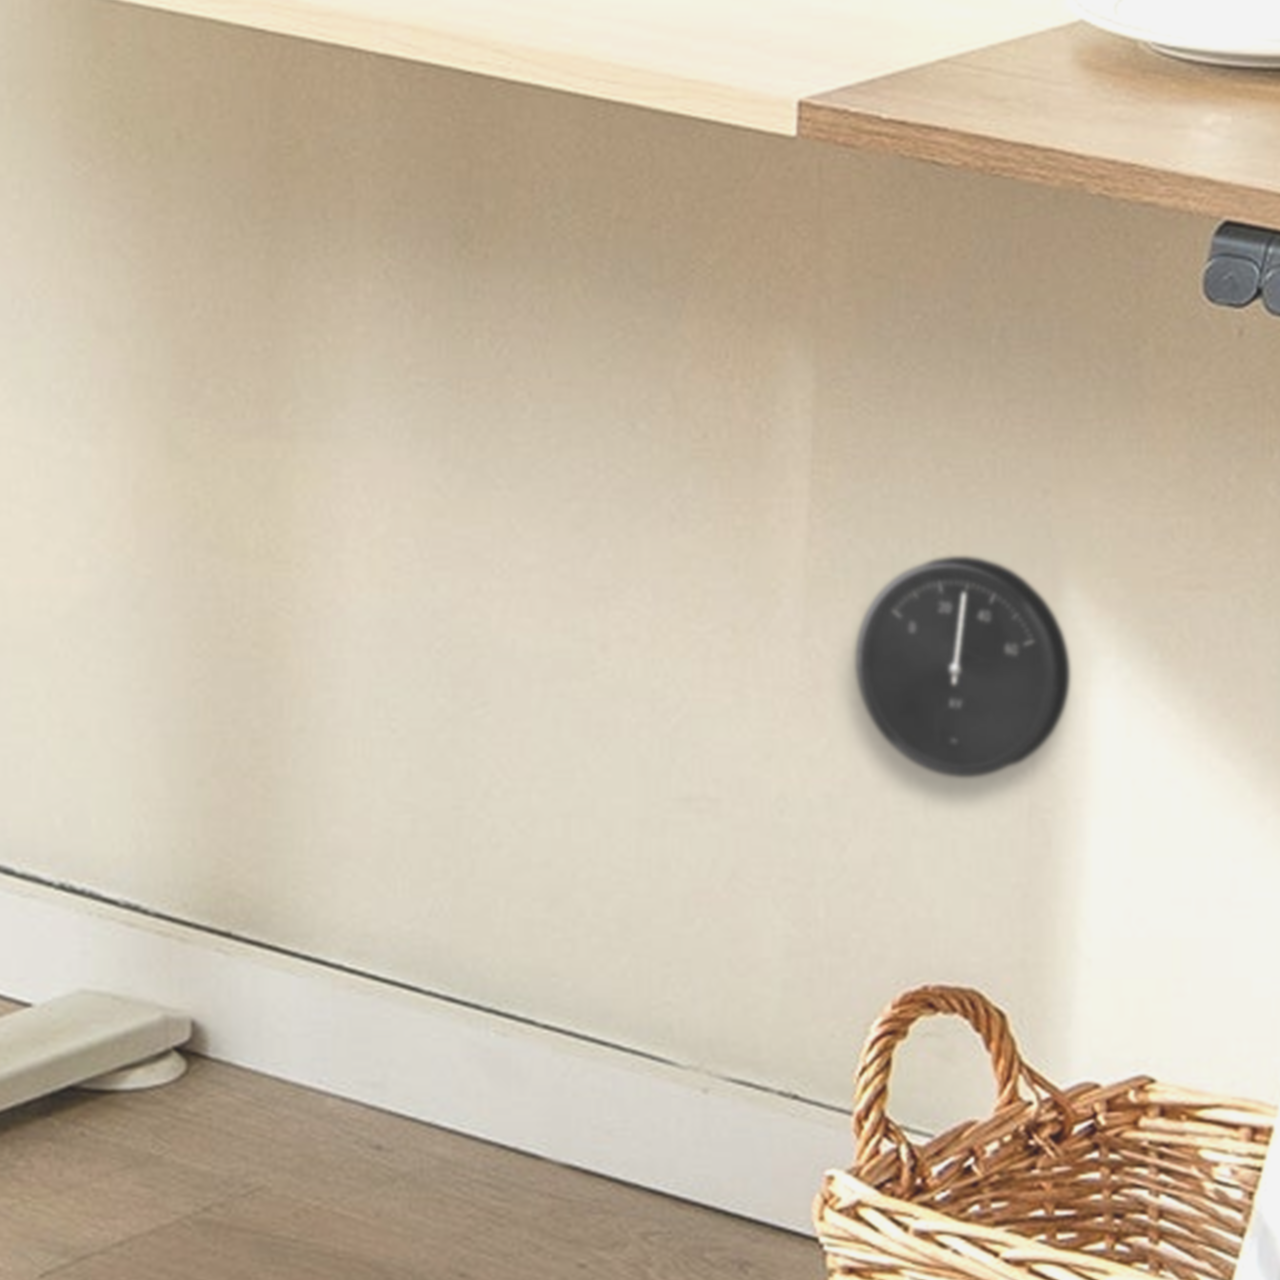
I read 30 kV
